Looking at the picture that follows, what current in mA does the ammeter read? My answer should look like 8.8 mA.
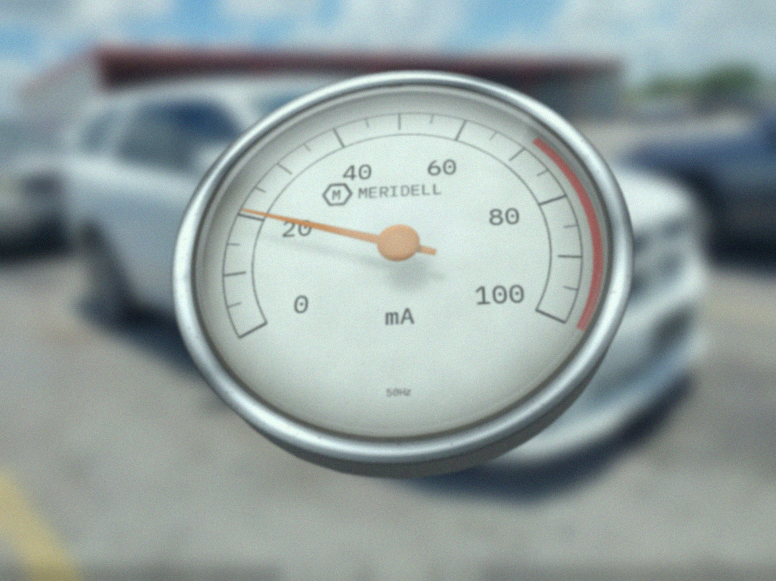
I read 20 mA
